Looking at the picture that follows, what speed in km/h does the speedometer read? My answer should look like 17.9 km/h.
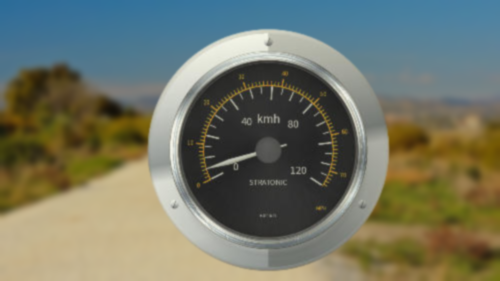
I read 5 km/h
